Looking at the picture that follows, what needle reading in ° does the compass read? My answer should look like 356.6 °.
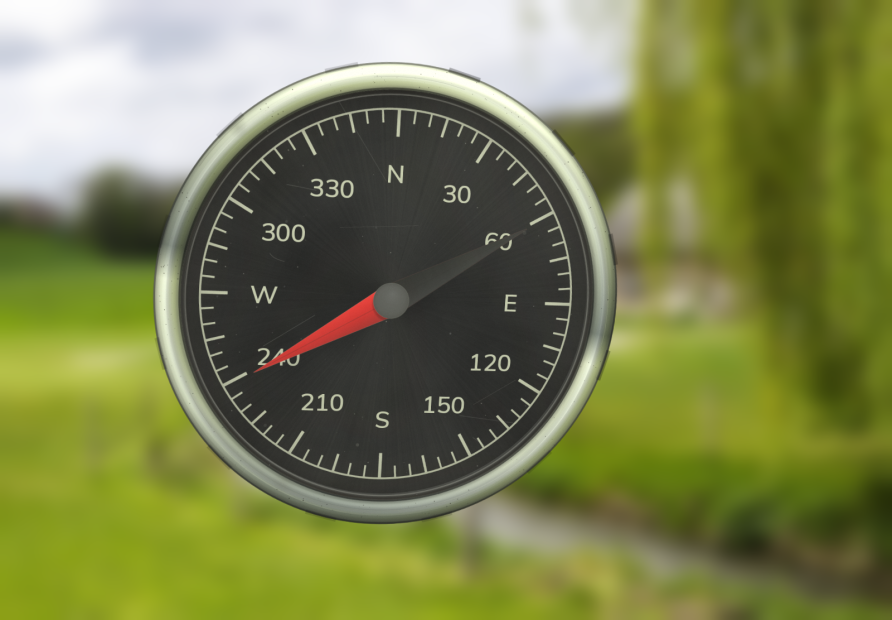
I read 240 °
